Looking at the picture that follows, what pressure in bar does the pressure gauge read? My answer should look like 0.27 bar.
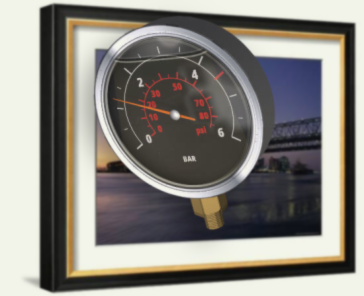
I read 1.25 bar
